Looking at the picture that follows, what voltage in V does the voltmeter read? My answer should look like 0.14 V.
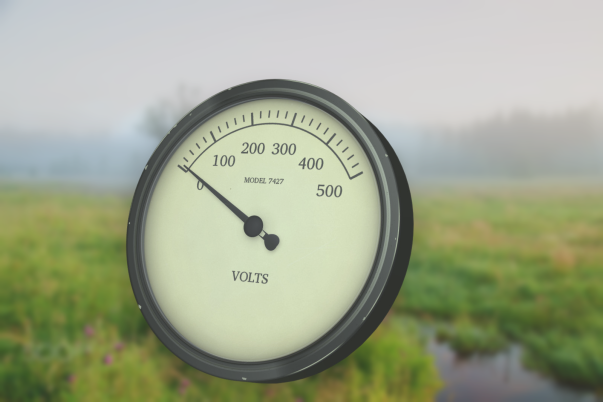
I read 10 V
